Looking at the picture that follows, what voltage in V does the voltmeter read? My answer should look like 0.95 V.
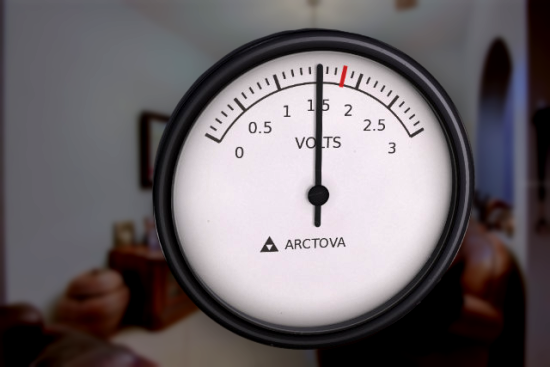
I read 1.5 V
